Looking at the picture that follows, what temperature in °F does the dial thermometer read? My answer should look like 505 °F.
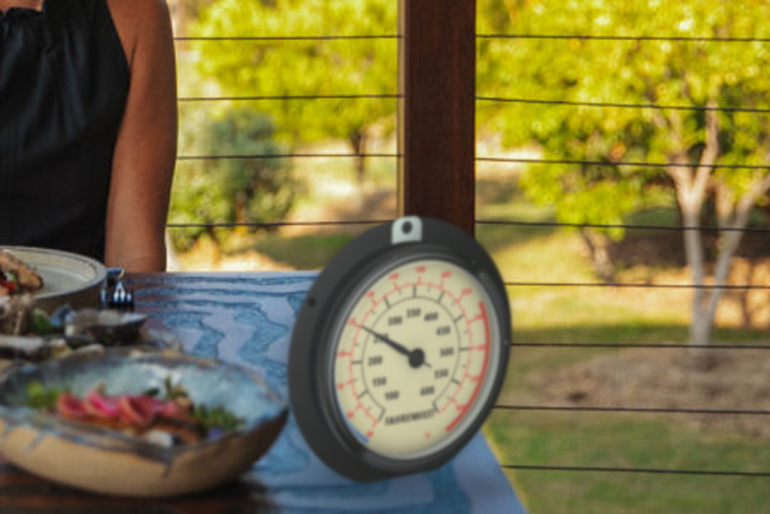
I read 250 °F
